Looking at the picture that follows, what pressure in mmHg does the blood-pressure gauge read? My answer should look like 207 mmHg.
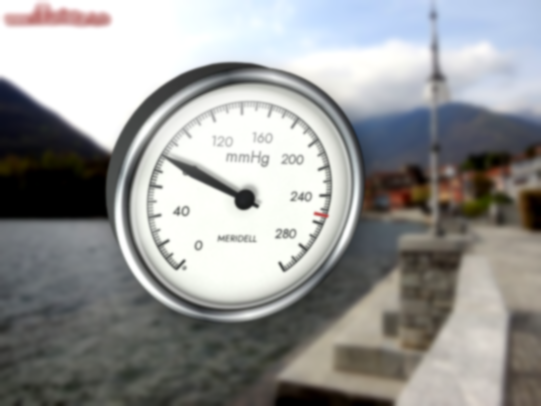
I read 80 mmHg
